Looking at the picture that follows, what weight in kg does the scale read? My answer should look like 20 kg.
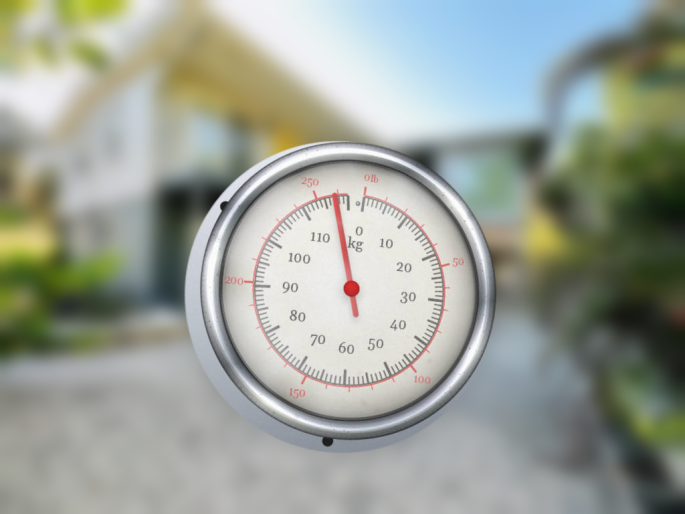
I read 117 kg
